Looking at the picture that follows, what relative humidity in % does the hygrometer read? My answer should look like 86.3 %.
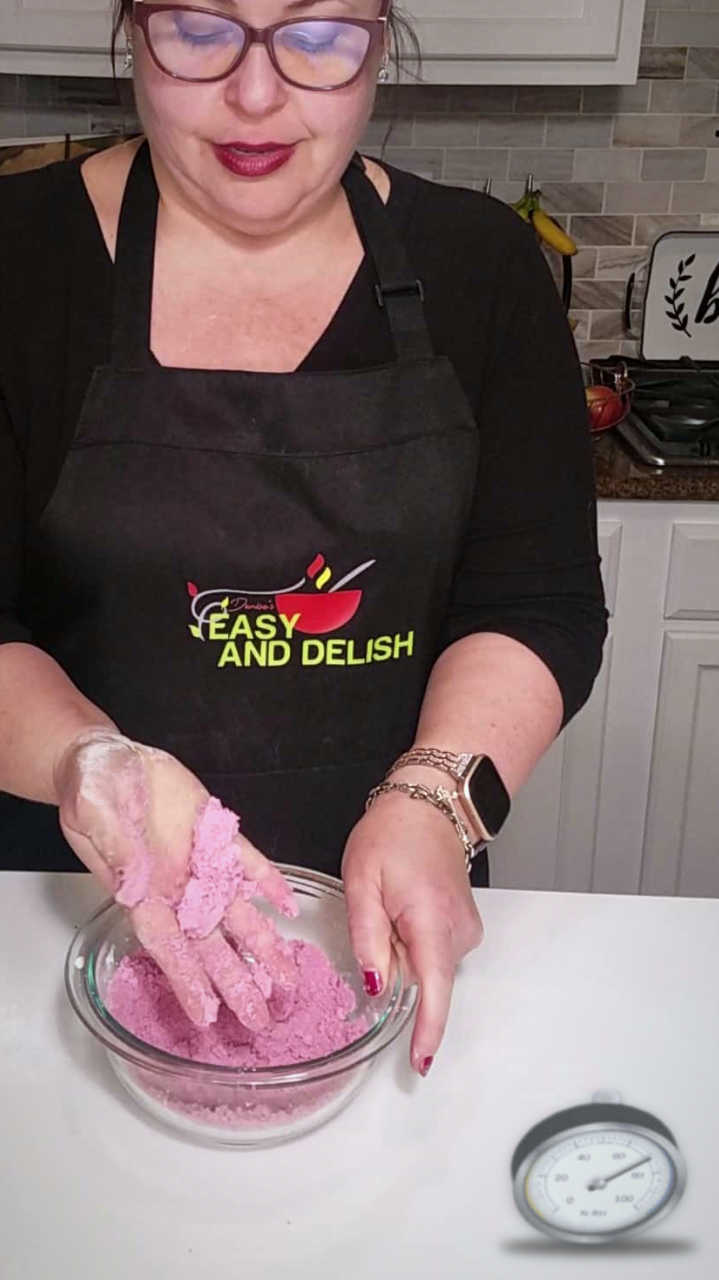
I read 70 %
